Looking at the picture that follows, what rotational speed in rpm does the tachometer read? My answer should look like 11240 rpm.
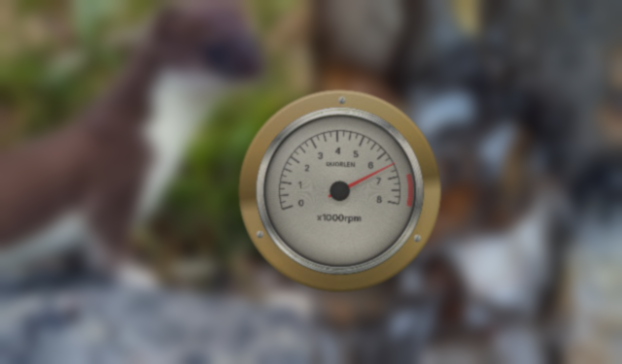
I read 6500 rpm
